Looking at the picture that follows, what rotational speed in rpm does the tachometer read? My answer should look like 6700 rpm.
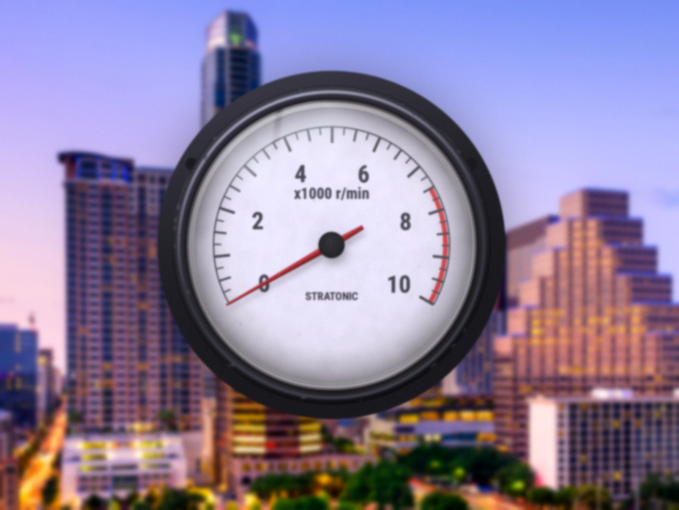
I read 0 rpm
